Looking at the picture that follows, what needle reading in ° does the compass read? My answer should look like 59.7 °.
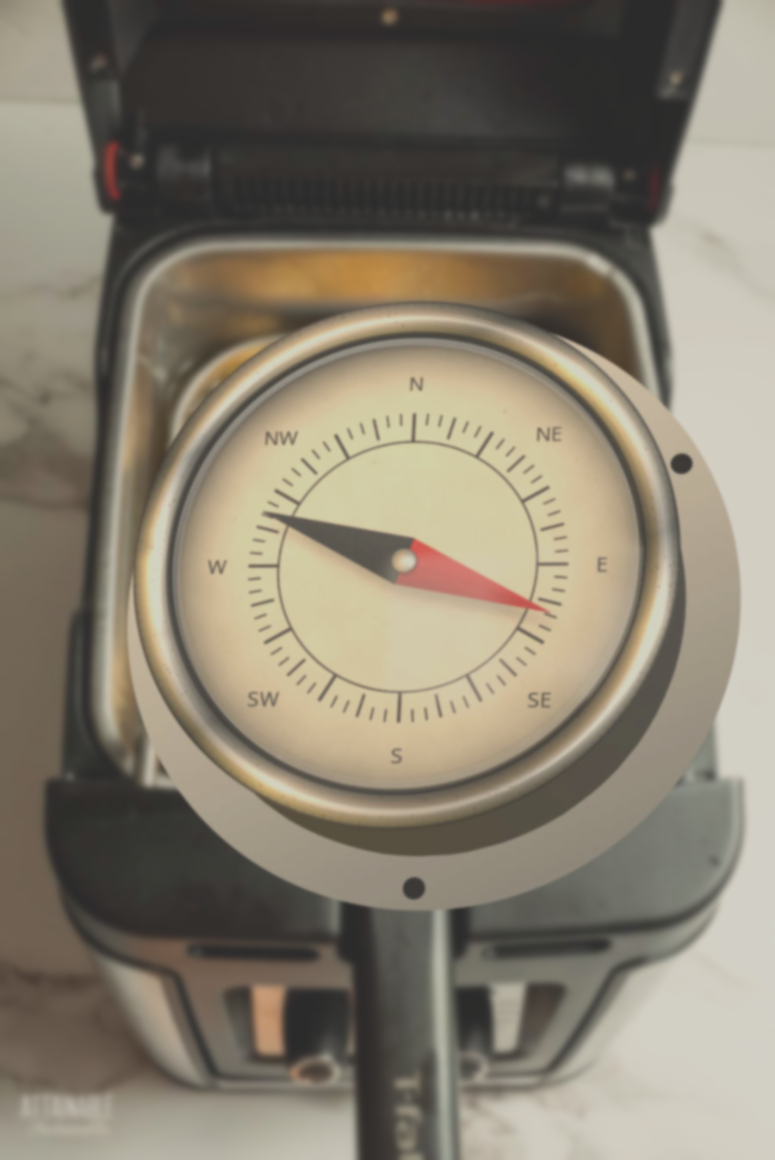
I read 110 °
